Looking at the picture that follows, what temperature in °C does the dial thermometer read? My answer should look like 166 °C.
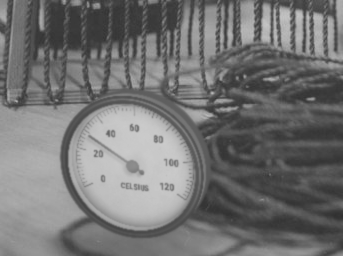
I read 30 °C
